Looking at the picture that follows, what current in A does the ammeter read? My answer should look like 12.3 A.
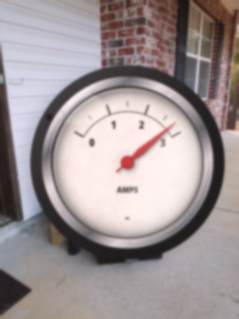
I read 2.75 A
